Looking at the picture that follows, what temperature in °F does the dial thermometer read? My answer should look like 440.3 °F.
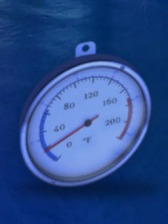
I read 20 °F
